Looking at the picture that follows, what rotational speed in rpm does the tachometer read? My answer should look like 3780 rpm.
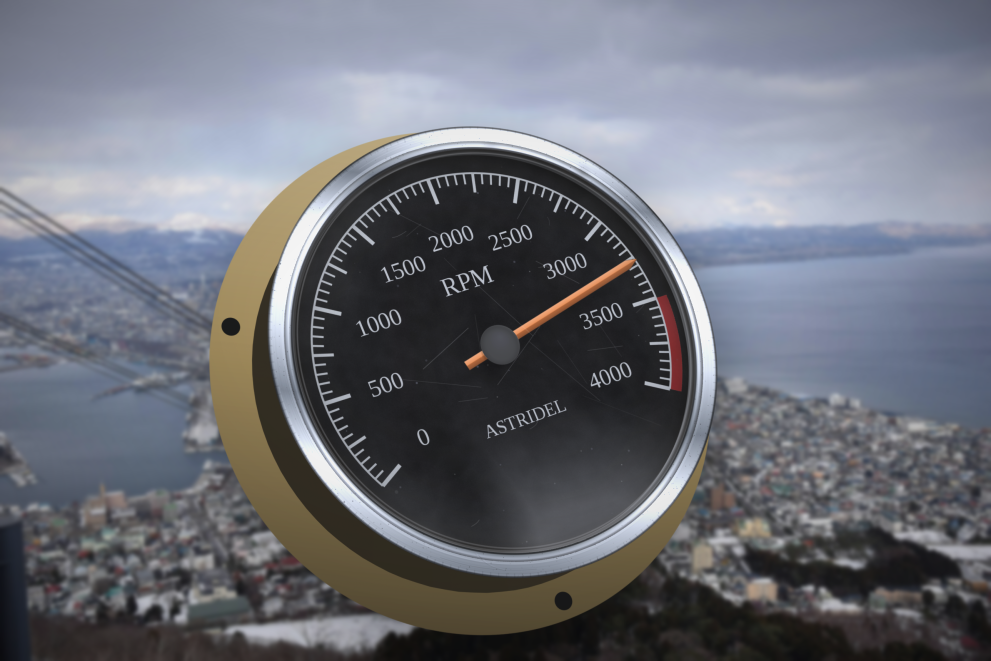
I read 3275 rpm
